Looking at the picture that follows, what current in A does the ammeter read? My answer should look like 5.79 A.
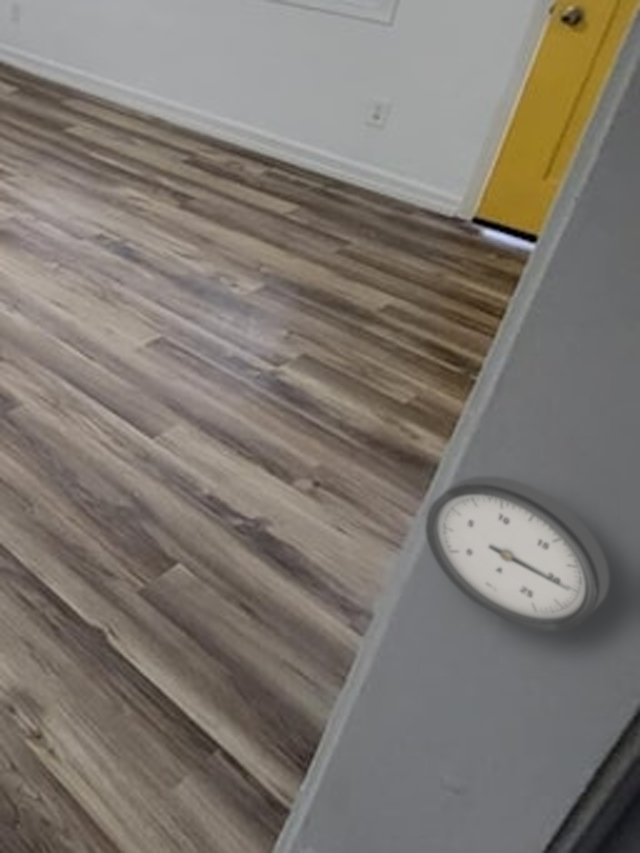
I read 20 A
